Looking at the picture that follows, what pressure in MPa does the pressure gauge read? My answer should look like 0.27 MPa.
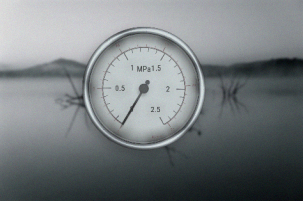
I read 0 MPa
